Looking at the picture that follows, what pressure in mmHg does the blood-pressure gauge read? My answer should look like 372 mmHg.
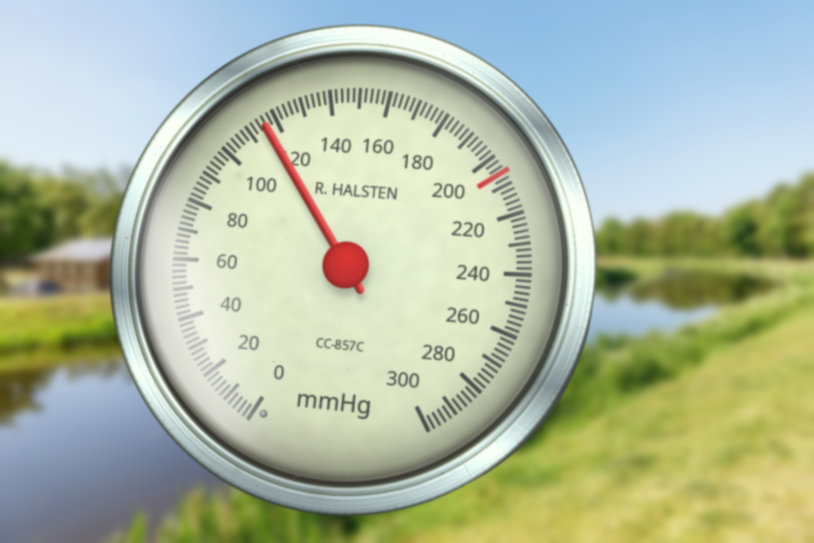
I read 116 mmHg
